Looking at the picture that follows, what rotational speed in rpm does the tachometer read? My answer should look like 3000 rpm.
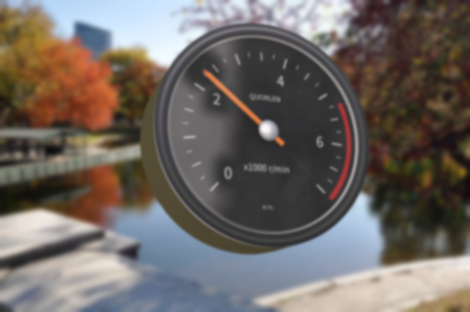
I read 2250 rpm
